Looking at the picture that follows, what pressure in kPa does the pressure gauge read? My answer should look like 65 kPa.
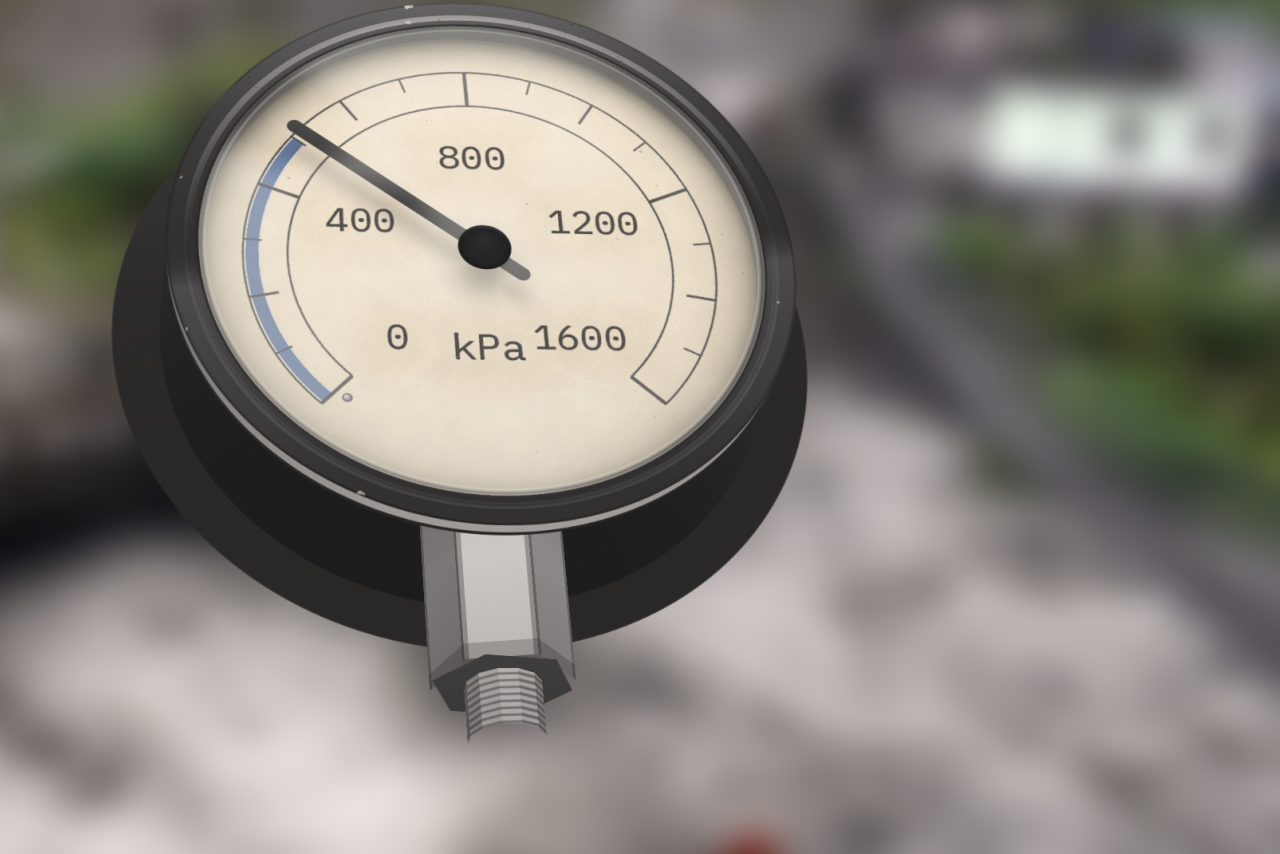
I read 500 kPa
